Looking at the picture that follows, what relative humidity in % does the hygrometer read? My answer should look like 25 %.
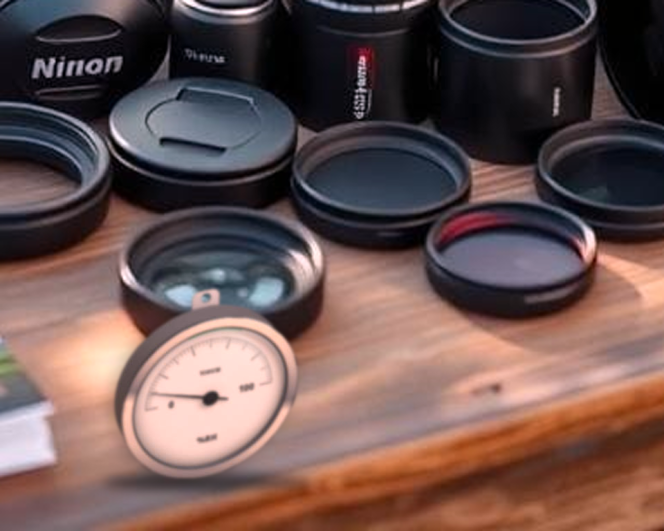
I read 10 %
